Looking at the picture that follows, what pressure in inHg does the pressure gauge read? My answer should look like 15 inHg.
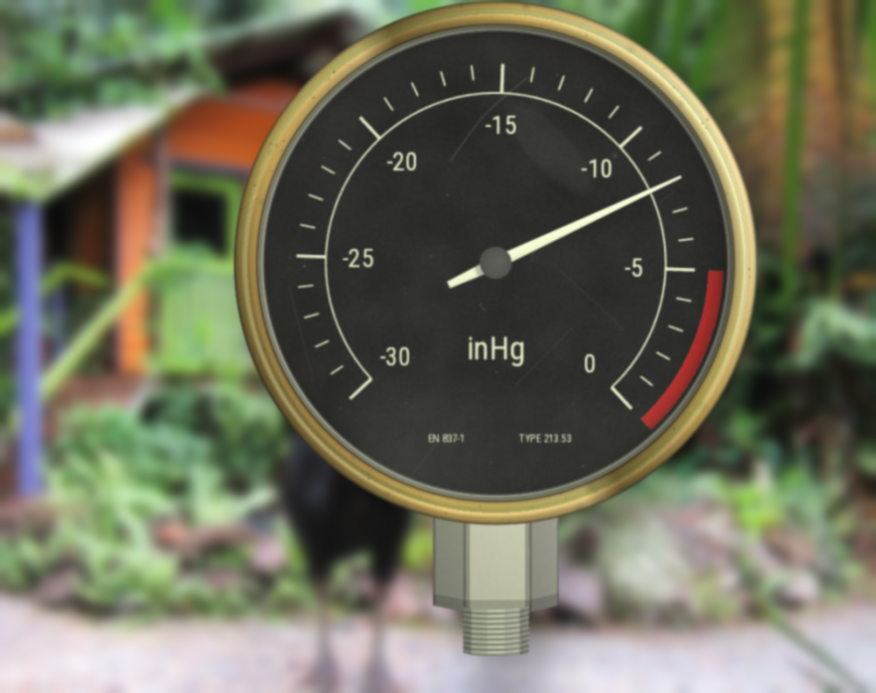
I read -8 inHg
